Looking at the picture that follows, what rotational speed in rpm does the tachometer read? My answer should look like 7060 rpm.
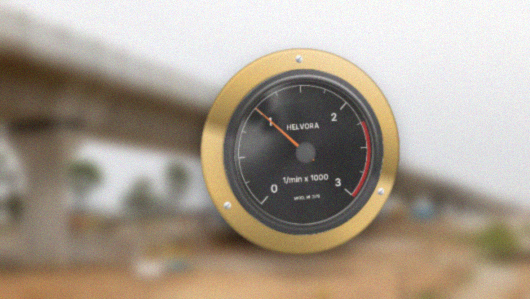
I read 1000 rpm
